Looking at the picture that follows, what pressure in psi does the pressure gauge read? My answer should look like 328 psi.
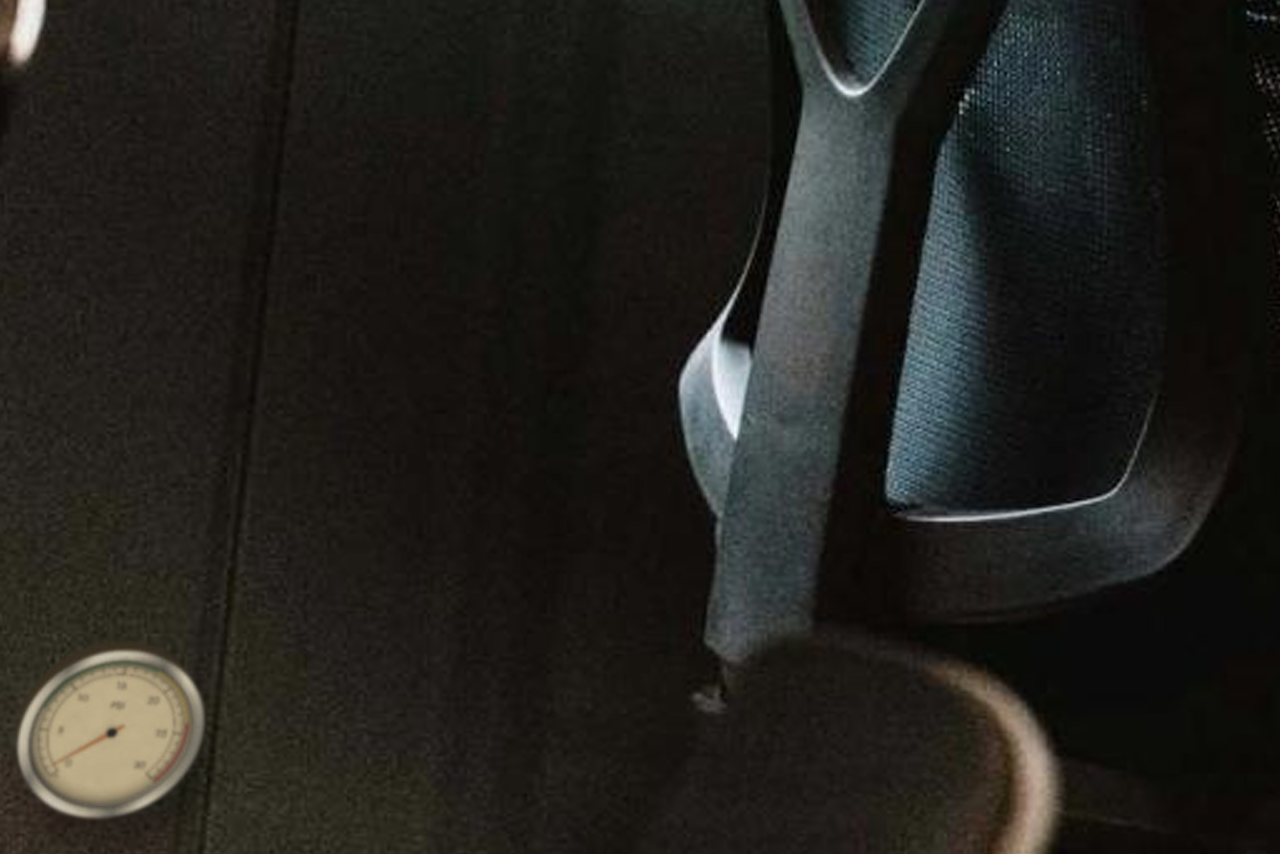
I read 1 psi
